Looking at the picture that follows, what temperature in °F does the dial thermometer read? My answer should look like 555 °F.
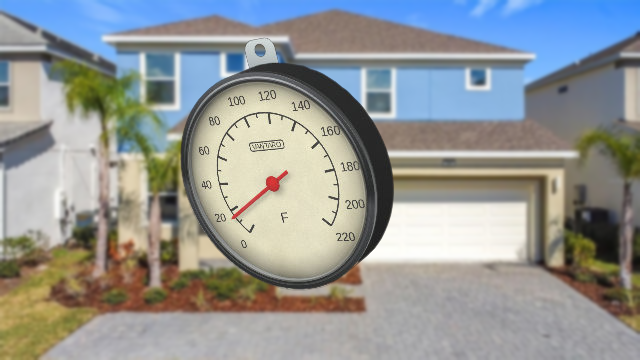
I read 15 °F
